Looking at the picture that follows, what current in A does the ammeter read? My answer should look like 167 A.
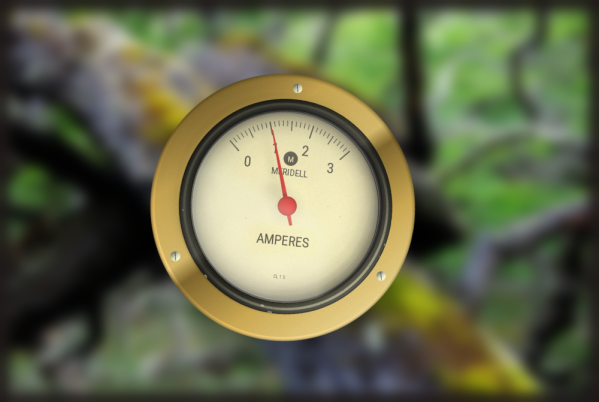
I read 1 A
